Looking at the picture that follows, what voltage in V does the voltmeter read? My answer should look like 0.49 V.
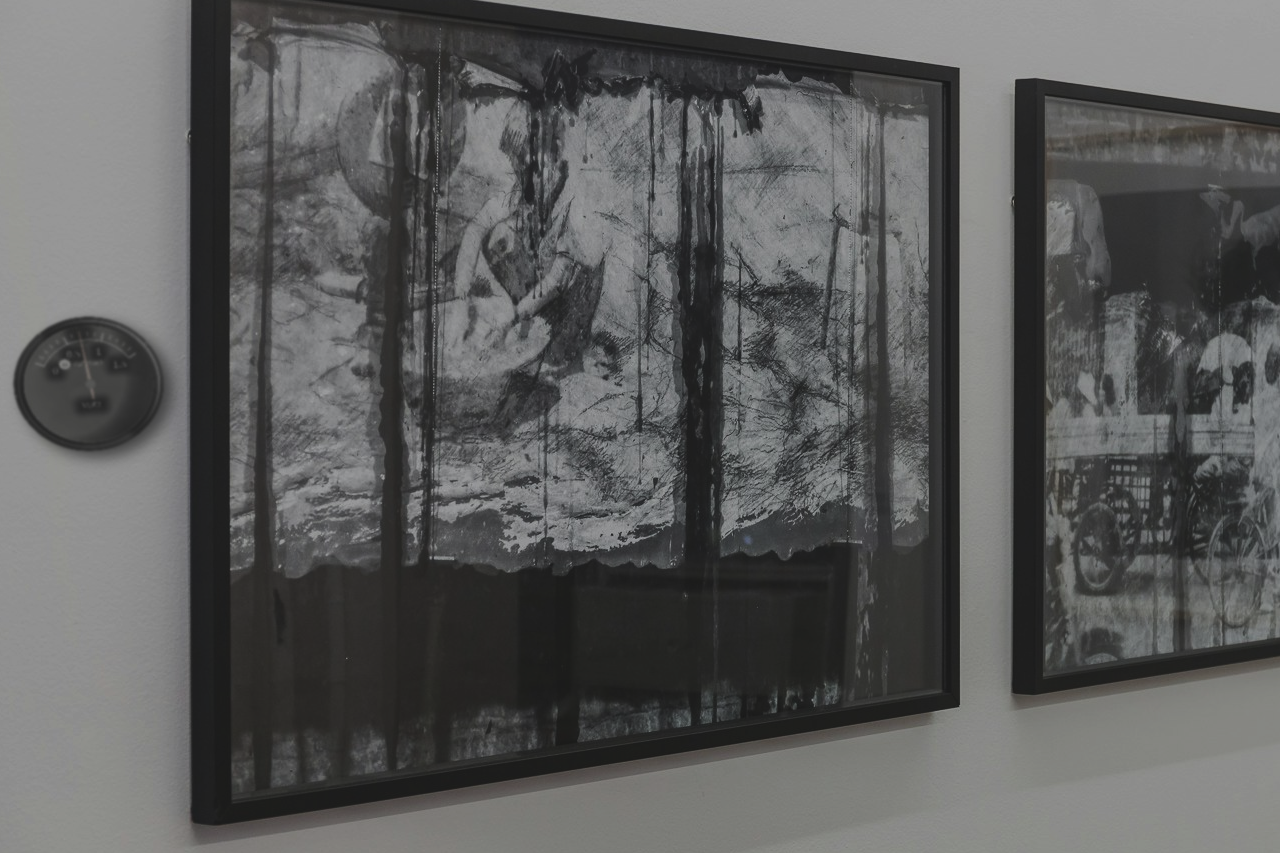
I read 0.7 V
